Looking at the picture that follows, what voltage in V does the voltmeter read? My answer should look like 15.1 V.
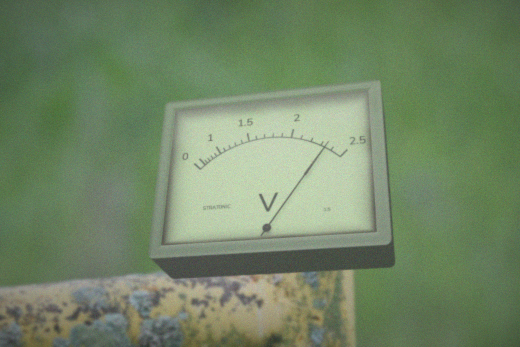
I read 2.35 V
